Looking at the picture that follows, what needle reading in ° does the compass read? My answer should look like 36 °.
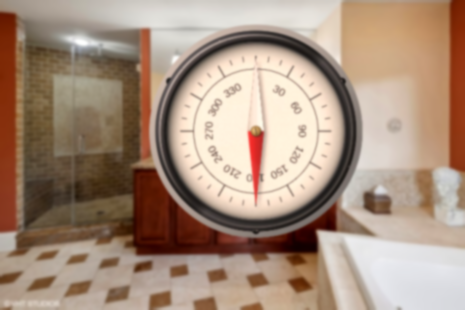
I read 180 °
